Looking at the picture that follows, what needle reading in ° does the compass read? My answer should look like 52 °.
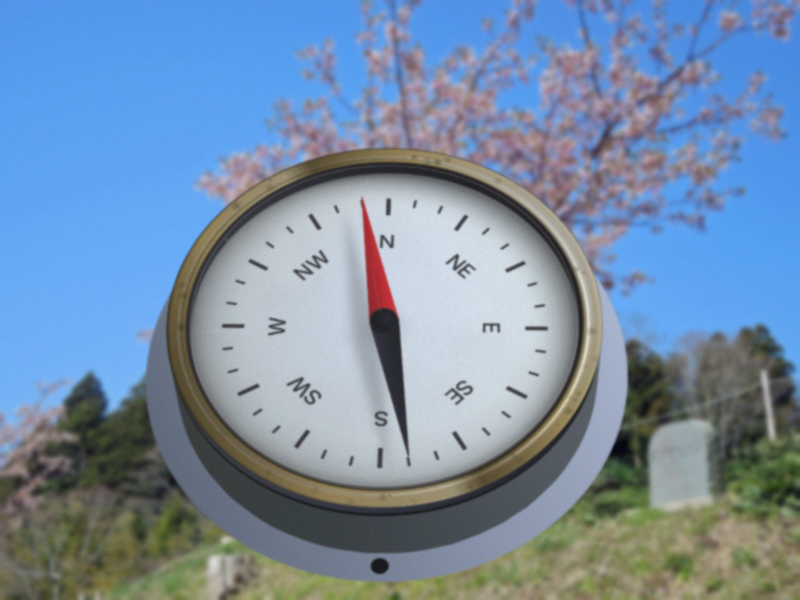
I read 350 °
